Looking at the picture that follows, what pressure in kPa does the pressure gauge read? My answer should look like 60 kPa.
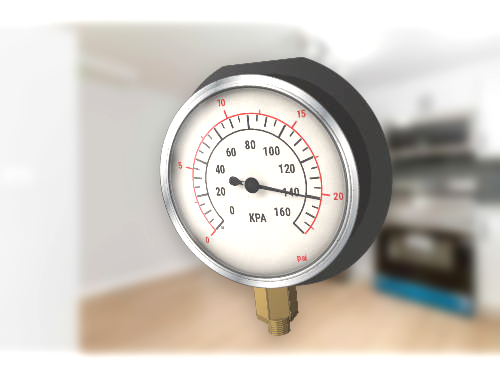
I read 140 kPa
